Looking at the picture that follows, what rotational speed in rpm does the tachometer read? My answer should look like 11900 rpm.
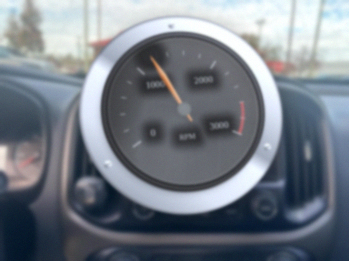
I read 1200 rpm
